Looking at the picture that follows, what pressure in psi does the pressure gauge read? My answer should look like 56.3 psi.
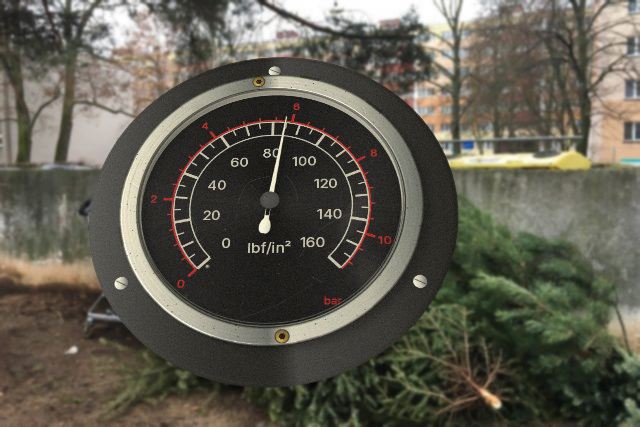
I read 85 psi
